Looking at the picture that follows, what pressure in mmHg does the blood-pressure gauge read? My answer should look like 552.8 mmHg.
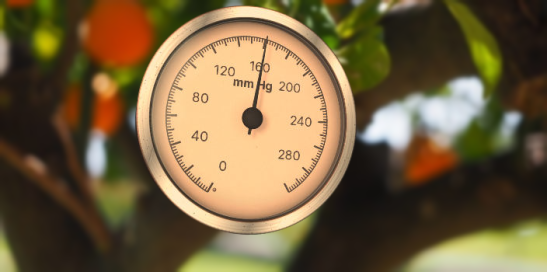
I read 160 mmHg
